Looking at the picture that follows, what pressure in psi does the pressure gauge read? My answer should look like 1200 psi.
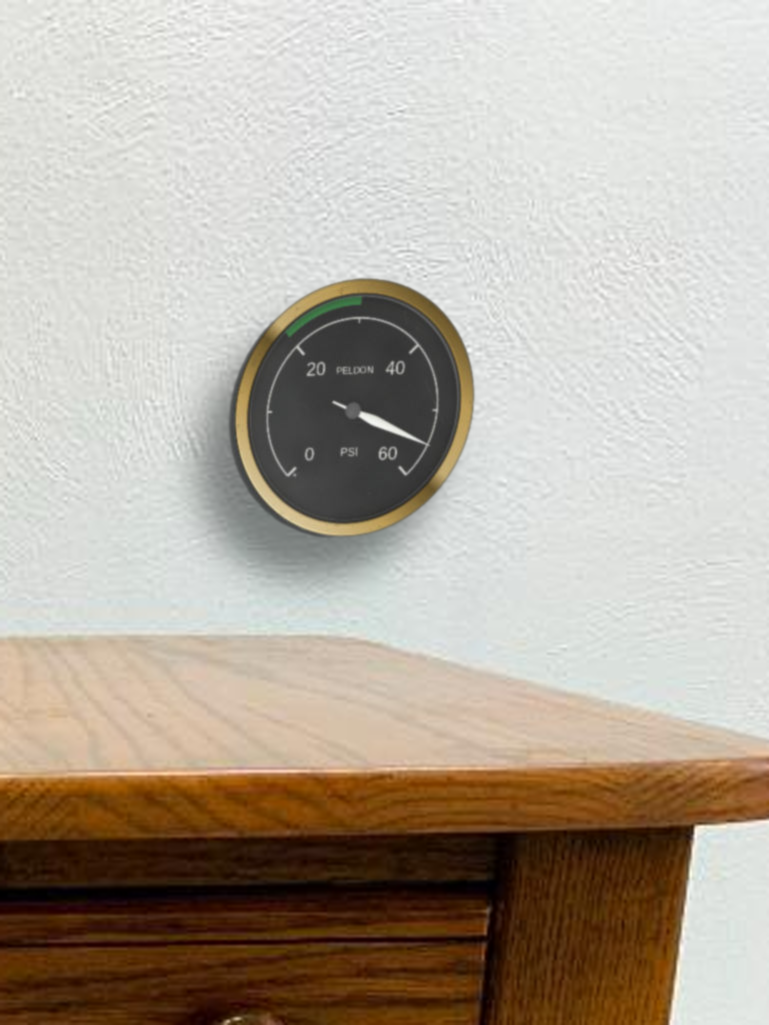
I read 55 psi
